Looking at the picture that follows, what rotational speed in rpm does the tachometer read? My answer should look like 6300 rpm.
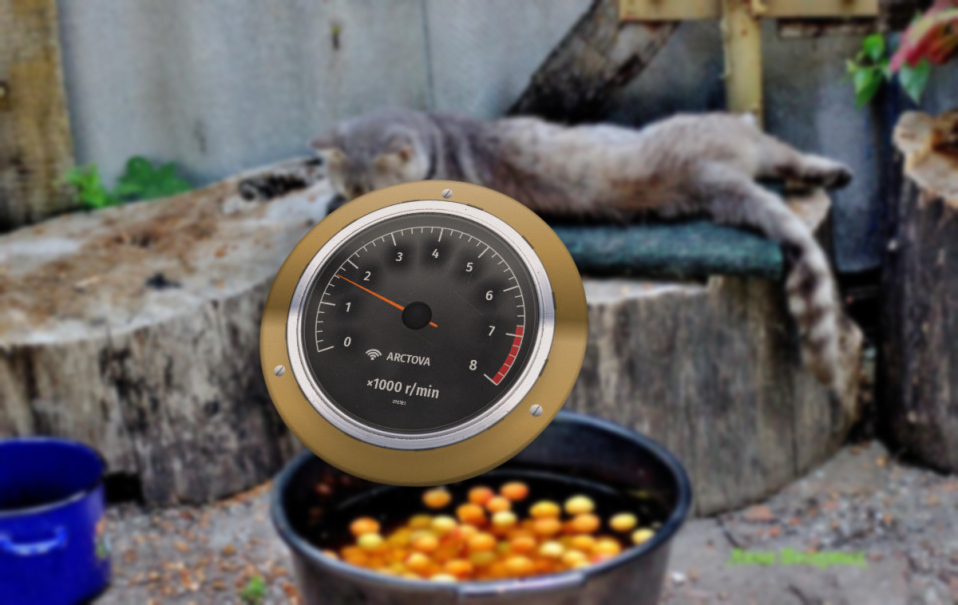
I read 1600 rpm
